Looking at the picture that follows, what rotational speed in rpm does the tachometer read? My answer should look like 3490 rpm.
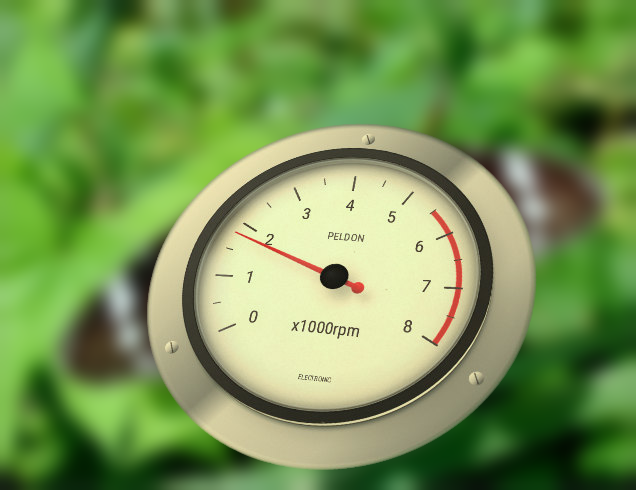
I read 1750 rpm
